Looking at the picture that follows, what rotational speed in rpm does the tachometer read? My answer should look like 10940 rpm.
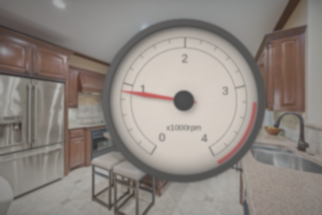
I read 900 rpm
